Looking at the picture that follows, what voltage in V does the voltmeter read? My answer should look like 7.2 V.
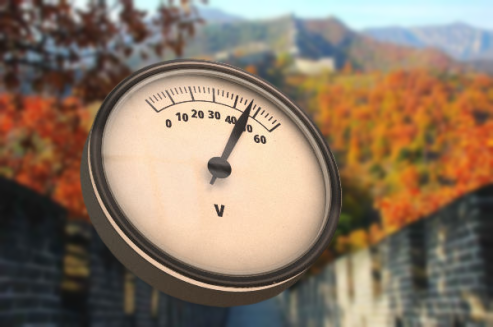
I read 46 V
